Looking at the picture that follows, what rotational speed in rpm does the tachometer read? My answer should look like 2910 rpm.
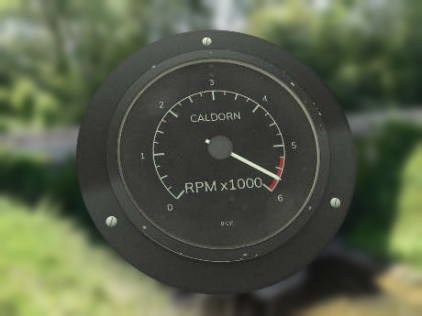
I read 5750 rpm
